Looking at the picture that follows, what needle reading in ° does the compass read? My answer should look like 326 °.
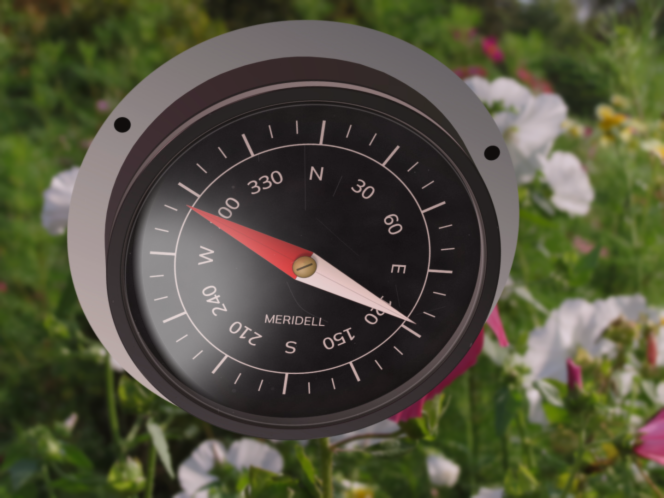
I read 295 °
